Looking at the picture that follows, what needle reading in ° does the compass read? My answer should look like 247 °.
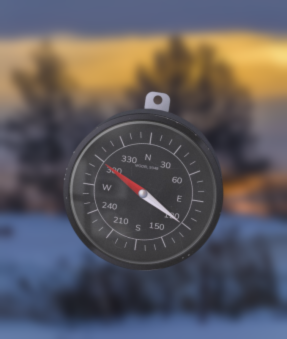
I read 300 °
